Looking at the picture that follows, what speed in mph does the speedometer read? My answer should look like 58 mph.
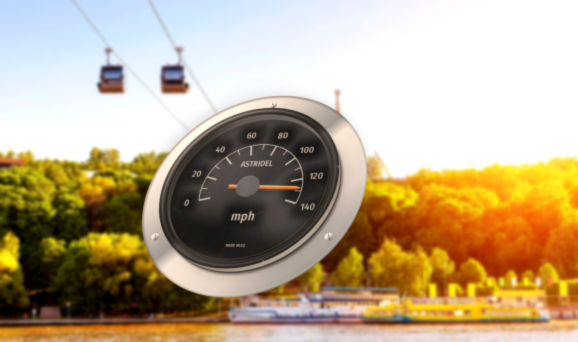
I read 130 mph
